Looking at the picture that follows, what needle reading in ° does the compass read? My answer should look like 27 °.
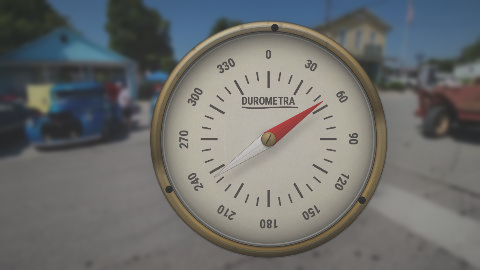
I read 55 °
